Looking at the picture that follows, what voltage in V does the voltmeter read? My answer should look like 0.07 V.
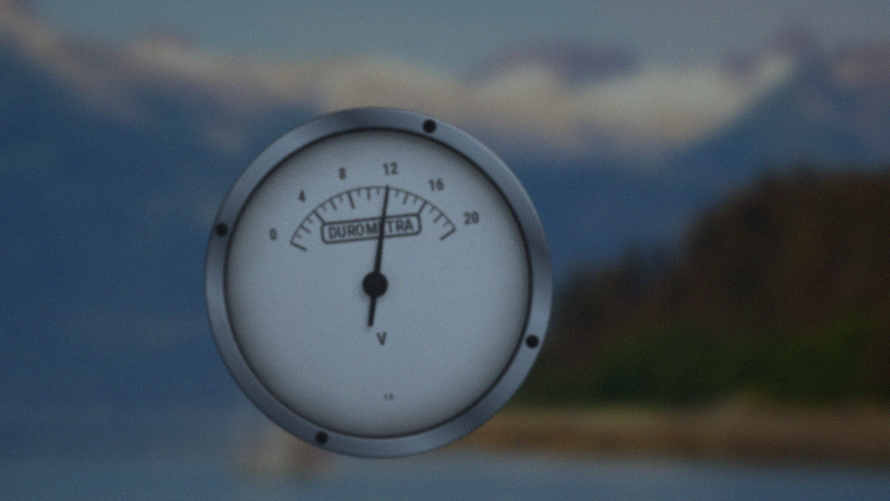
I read 12 V
